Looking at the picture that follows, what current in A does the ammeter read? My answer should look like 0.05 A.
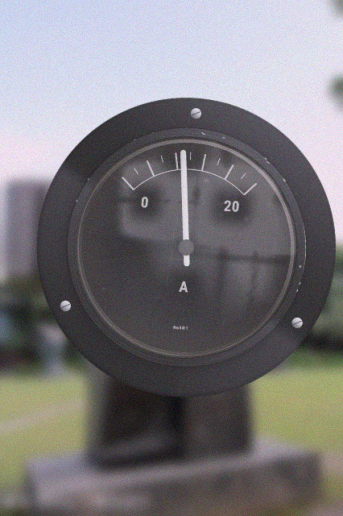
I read 9 A
